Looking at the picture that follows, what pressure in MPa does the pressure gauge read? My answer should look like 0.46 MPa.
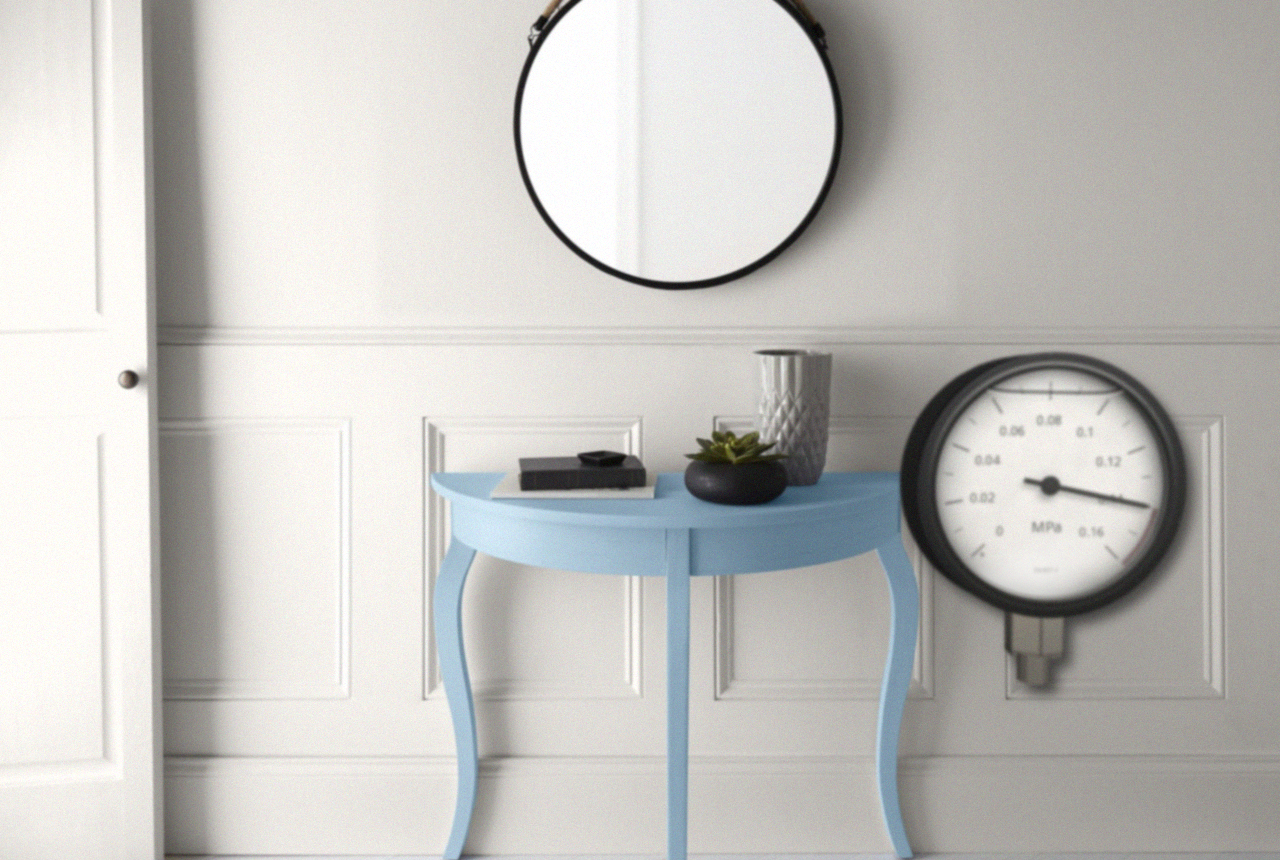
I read 0.14 MPa
